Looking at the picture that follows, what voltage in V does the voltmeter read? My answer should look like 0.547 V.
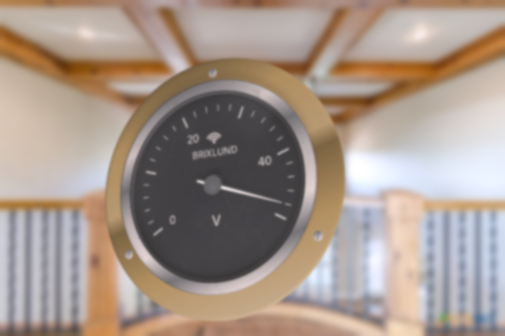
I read 48 V
